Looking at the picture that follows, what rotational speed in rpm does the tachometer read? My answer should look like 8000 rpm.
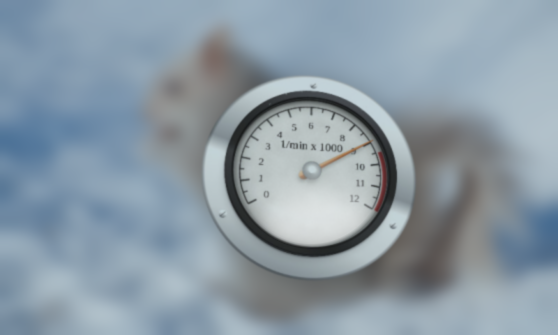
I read 9000 rpm
